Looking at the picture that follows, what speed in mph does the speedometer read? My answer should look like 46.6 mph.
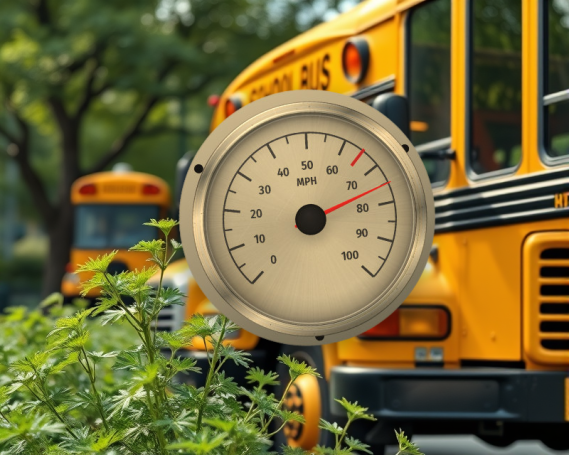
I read 75 mph
